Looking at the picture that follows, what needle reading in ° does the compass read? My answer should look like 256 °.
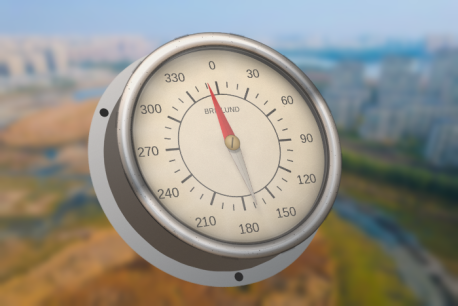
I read 350 °
